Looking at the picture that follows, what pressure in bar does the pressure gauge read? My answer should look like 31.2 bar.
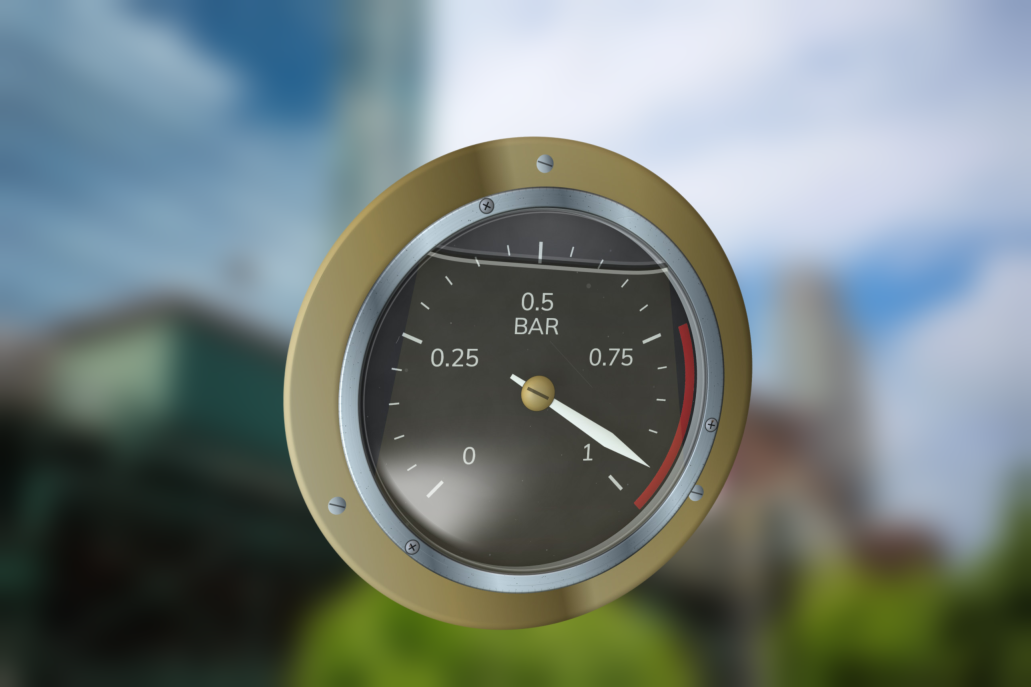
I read 0.95 bar
